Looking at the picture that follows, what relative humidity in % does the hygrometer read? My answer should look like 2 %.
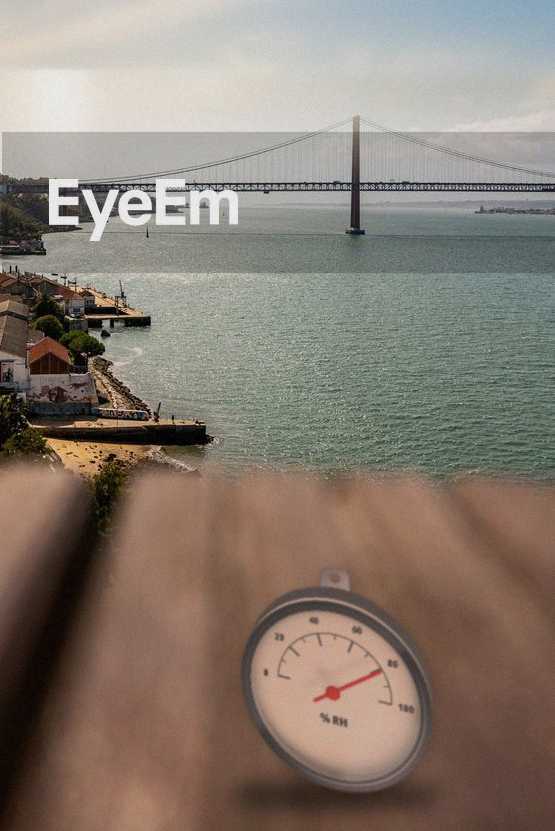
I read 80 %
